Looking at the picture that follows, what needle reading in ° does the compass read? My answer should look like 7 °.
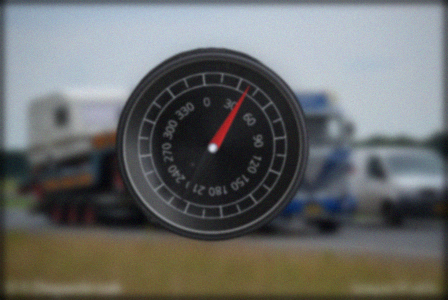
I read 37.5 °
